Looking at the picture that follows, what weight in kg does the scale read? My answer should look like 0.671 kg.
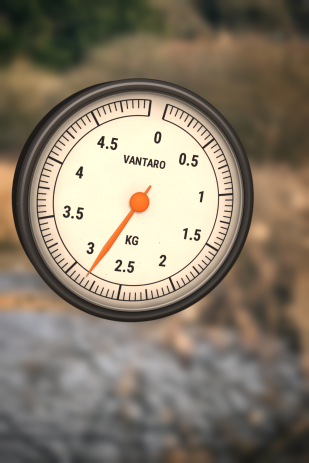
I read 2.85 kg
